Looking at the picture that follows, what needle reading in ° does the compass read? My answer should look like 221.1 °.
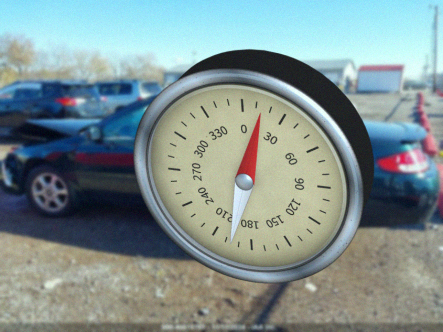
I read 15 °
